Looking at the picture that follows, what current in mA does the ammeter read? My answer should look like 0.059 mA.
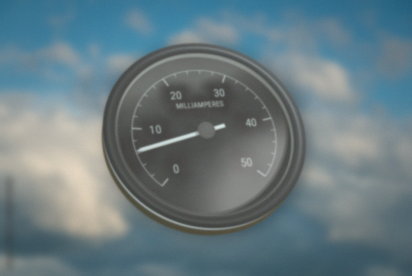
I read 6 mA
